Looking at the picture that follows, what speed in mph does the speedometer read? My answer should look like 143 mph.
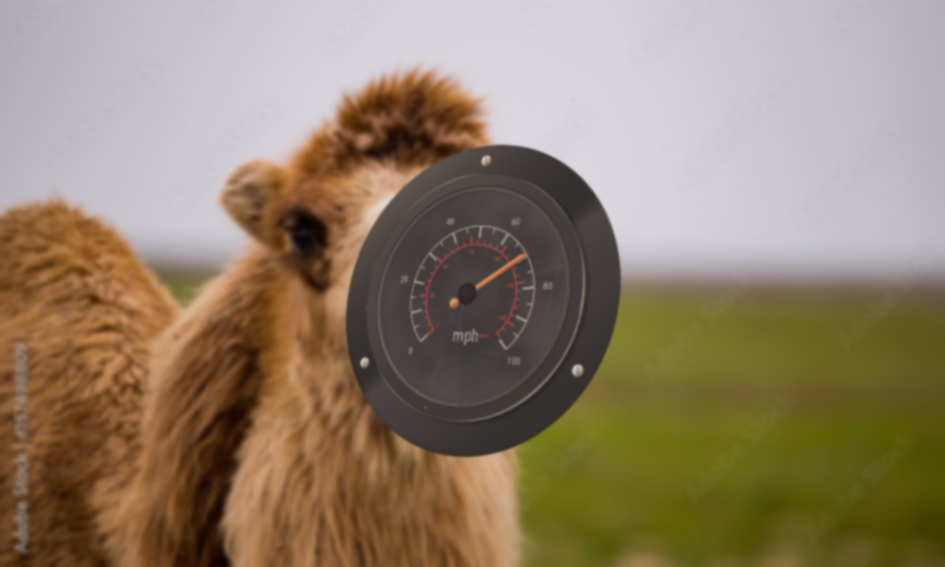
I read 70 mph
